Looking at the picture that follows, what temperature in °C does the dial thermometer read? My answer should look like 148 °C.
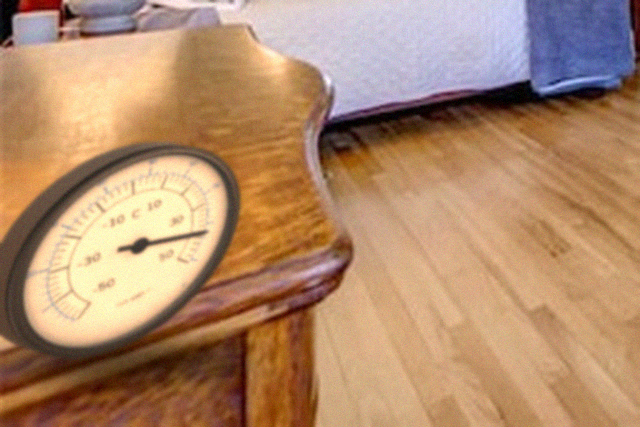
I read 40 °C
